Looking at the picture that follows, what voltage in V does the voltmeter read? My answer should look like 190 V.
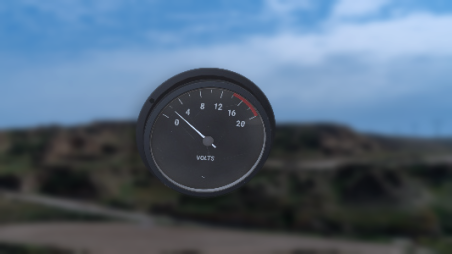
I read 2 V
